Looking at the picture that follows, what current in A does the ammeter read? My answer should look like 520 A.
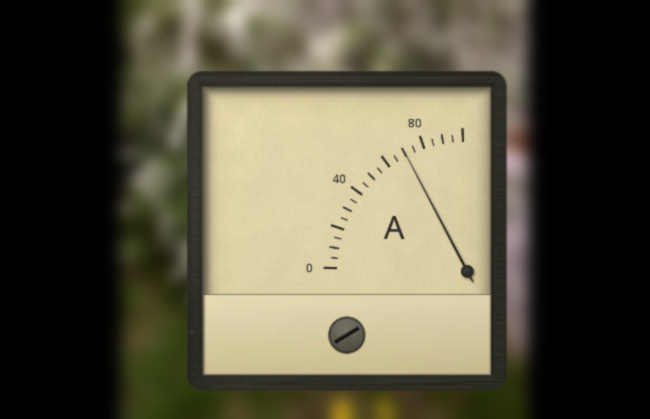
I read 70 A
